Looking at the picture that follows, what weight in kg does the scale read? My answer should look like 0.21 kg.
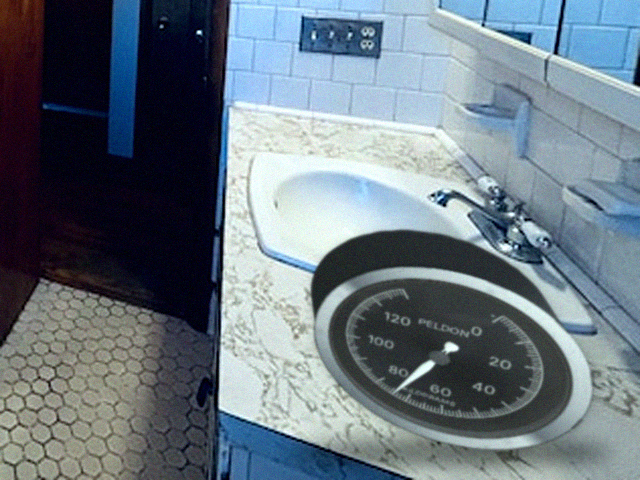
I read 75 kg
